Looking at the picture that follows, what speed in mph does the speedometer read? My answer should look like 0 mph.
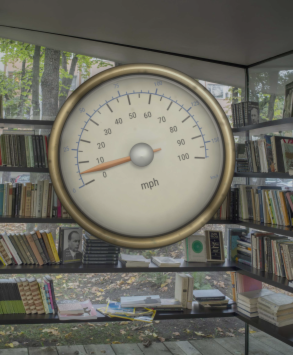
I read 5 mph
